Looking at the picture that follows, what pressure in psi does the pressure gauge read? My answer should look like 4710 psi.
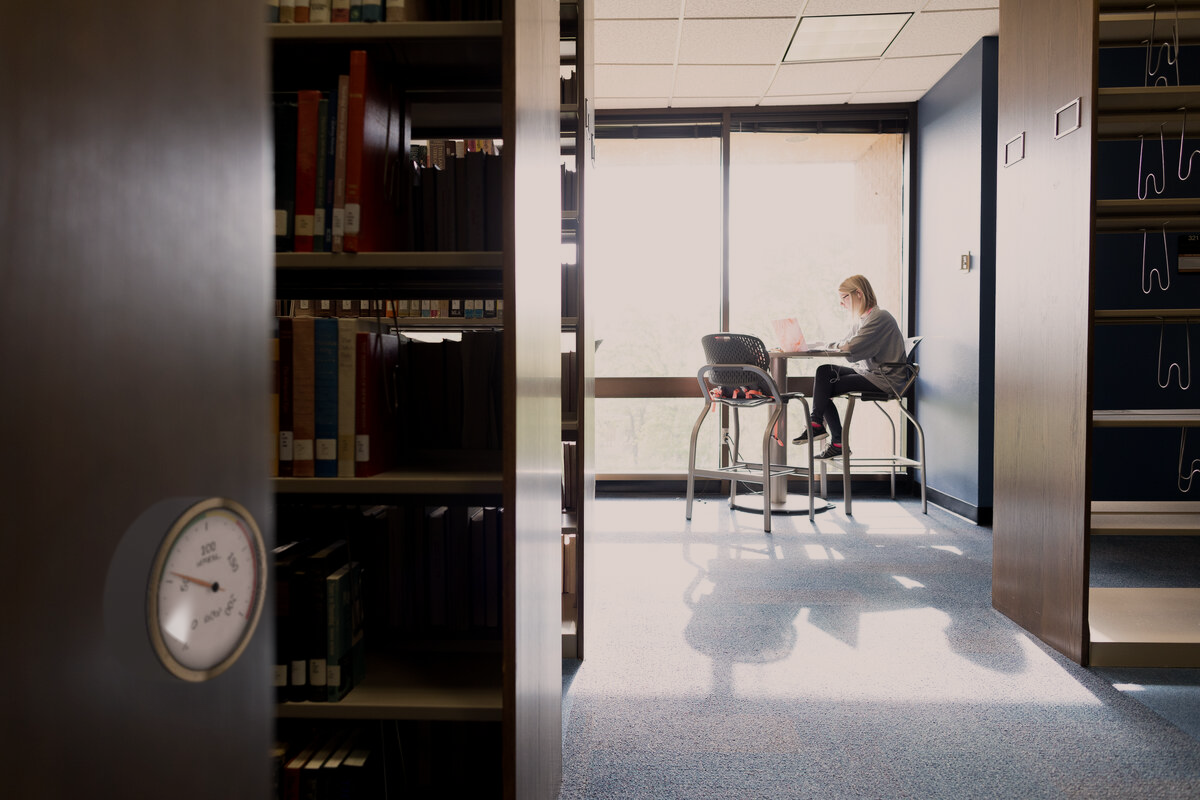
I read 55 psi
